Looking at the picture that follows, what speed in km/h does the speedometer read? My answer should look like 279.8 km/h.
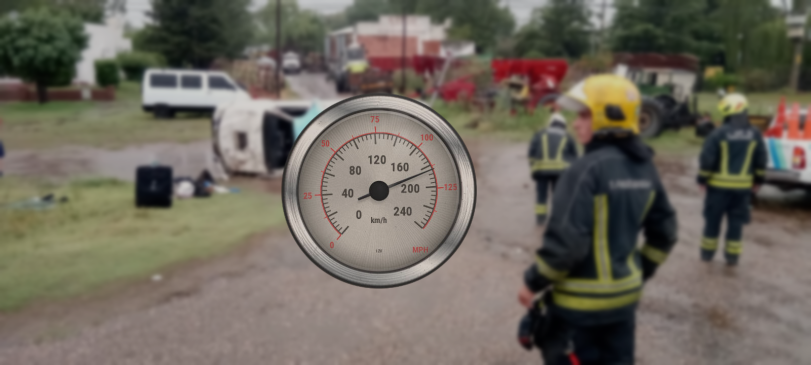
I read 184 km/h
